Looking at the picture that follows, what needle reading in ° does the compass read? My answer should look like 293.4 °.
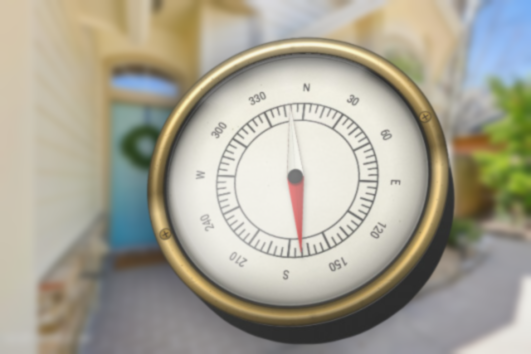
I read 170 °
